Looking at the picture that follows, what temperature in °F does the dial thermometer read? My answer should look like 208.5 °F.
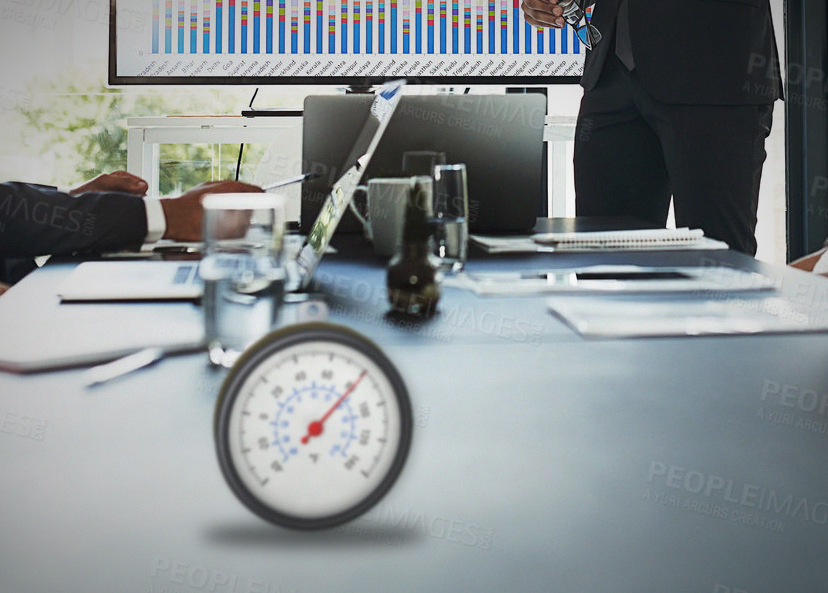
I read 80 °F
